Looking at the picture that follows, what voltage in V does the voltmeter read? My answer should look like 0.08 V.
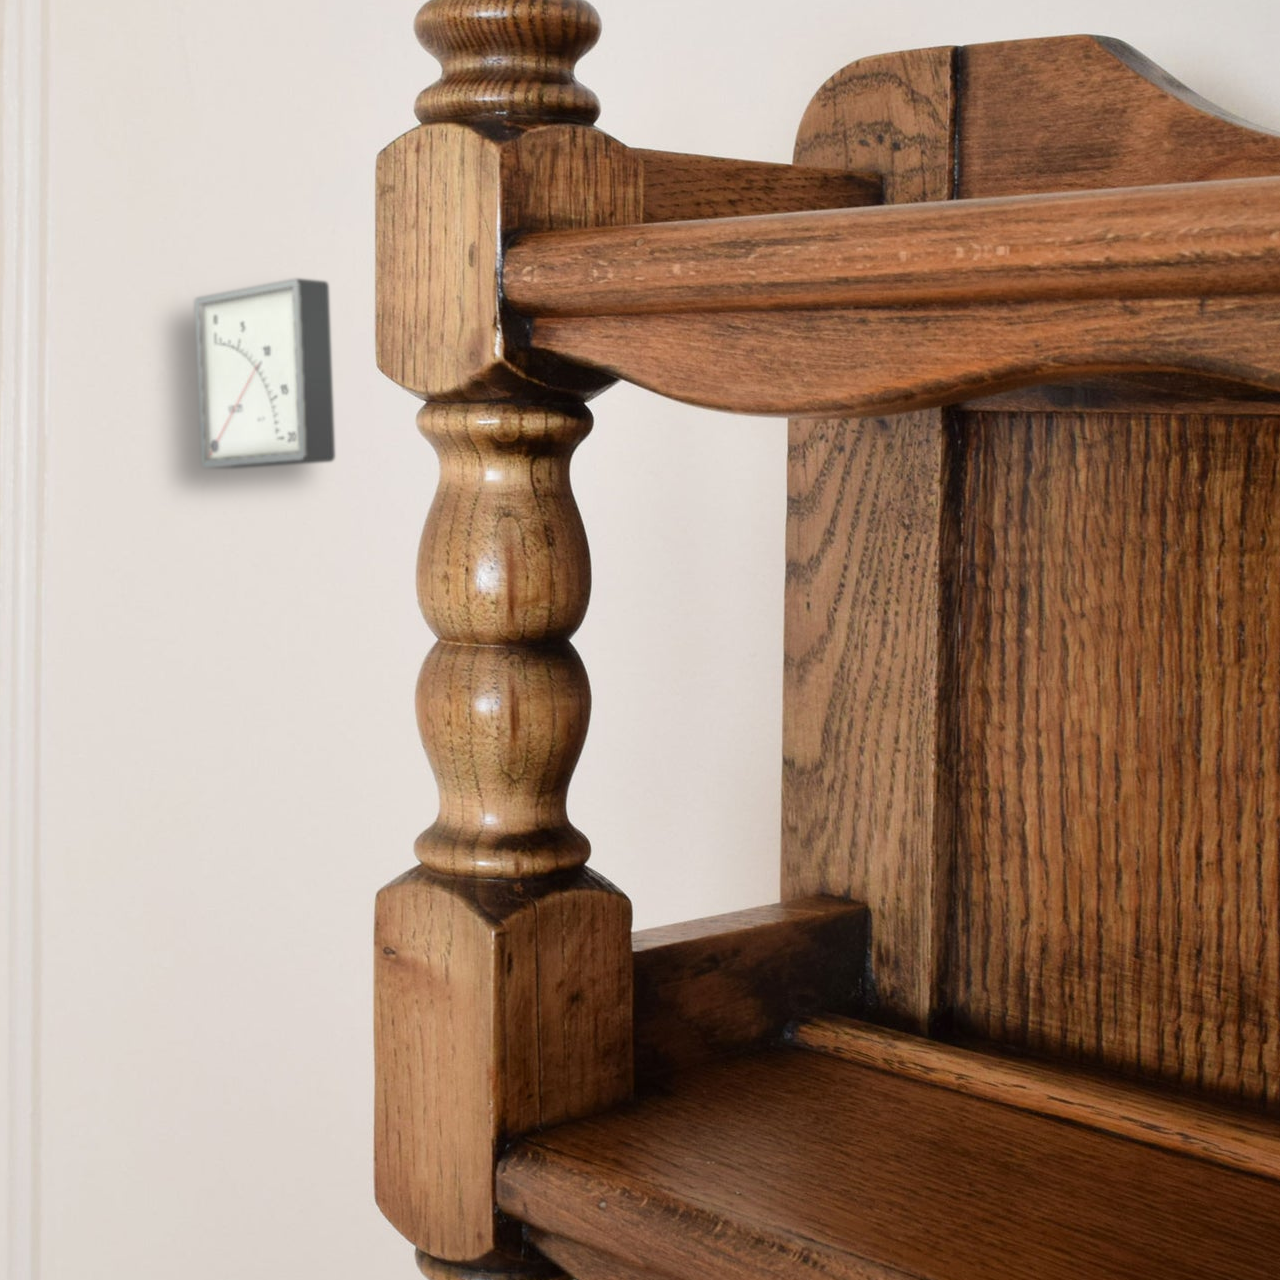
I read 10 V
